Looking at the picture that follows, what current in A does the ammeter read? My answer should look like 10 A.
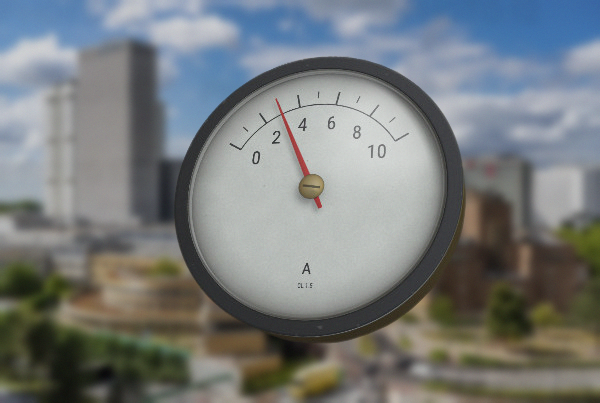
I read 3 A
